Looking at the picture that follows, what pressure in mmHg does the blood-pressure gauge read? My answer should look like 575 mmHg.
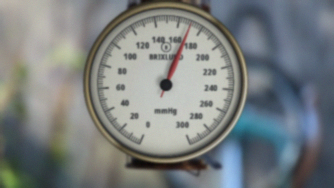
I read 170 mmHg
